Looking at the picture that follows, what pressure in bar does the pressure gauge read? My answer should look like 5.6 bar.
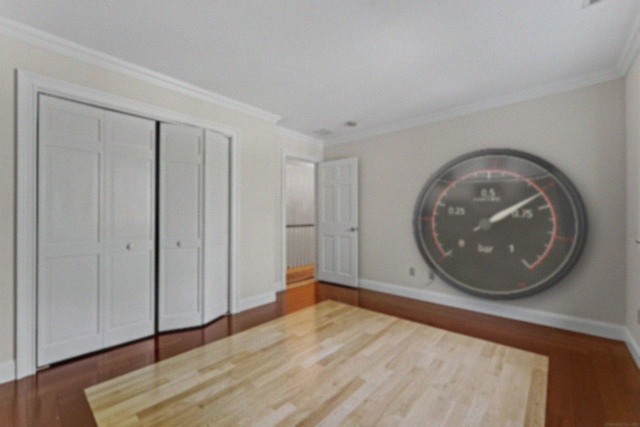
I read 0.7 bar
